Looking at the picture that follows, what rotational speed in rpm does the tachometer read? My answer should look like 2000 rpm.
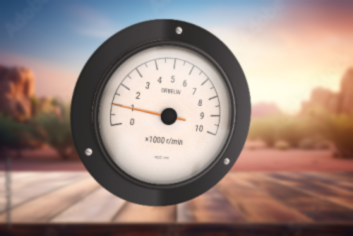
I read 1000 rpm
